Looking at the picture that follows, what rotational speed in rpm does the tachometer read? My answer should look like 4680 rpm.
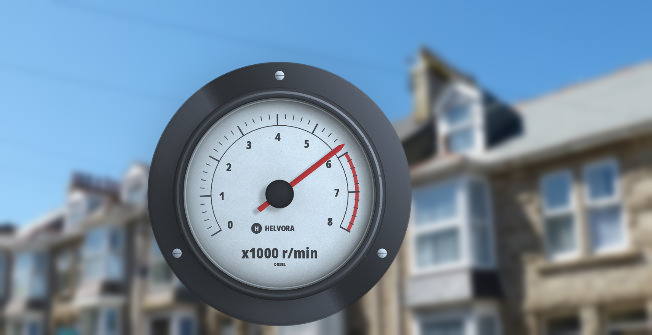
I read 5800 rpm
